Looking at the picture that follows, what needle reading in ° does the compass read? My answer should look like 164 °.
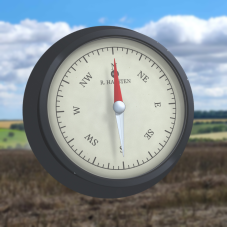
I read 0 °
